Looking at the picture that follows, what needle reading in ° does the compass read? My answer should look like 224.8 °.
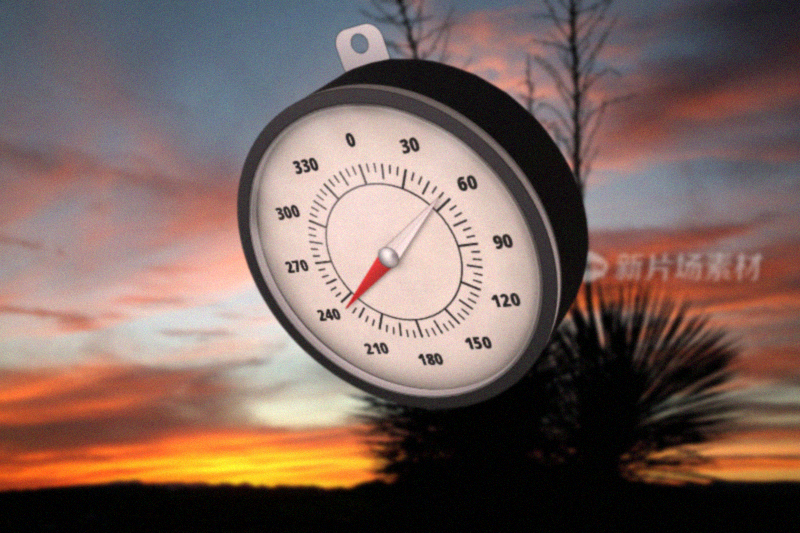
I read 235 °
